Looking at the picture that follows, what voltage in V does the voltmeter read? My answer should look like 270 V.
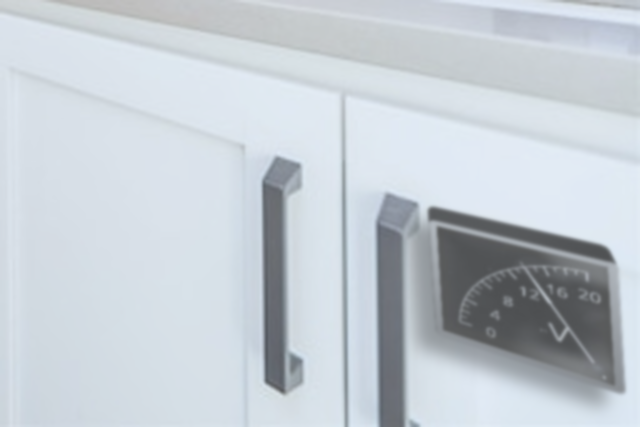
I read 14 V
